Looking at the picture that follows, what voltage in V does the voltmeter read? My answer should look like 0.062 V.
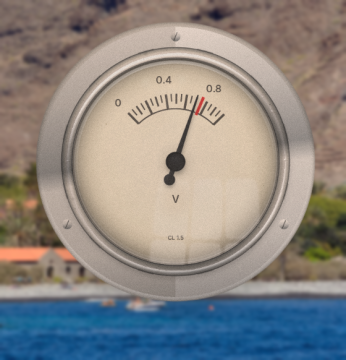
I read 0.7 V
